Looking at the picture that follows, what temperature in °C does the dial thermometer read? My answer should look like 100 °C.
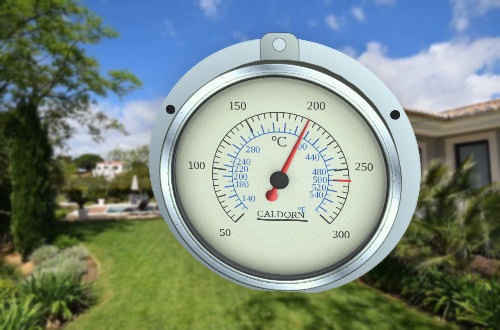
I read 200 °C
